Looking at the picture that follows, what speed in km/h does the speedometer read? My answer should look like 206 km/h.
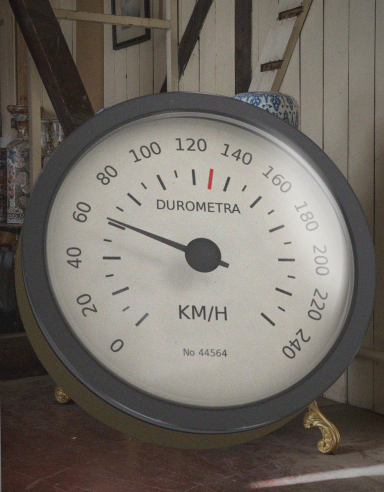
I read 60 km/h
